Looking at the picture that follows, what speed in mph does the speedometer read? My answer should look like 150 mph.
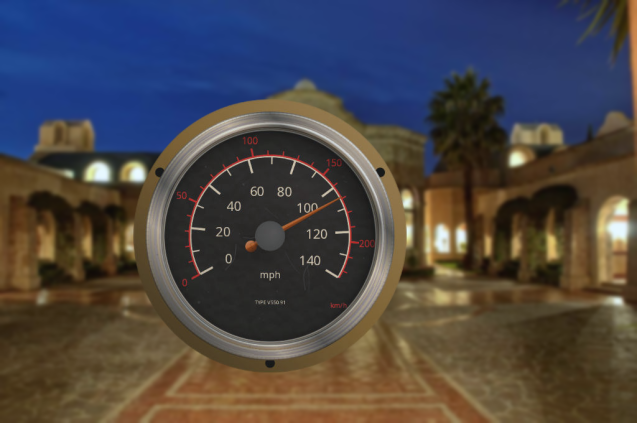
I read 105 mph
